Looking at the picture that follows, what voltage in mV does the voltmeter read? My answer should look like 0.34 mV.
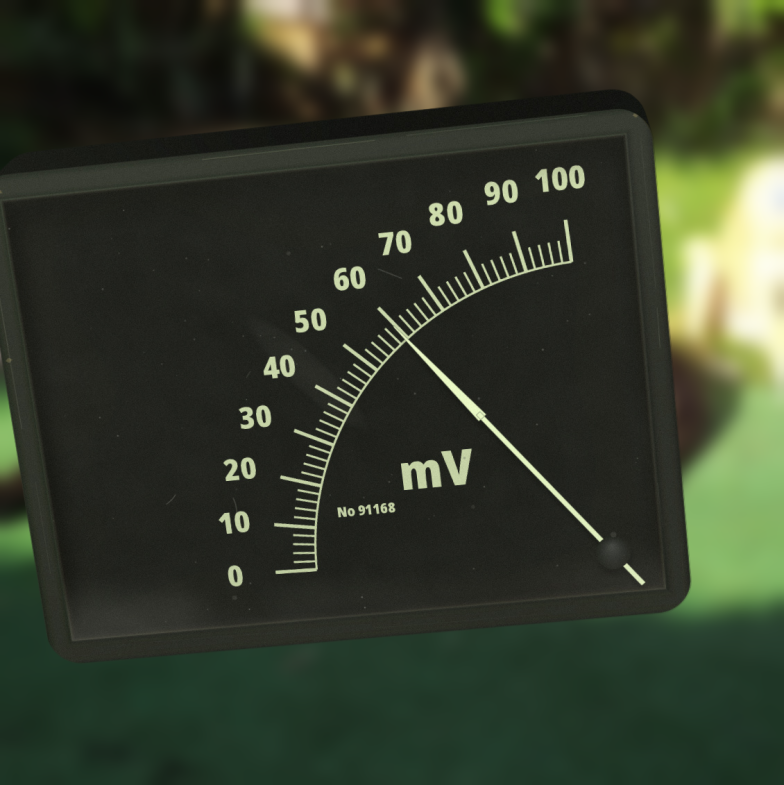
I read 60 mV
